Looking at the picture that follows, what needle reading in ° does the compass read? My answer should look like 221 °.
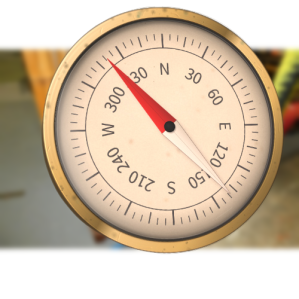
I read 320 °
